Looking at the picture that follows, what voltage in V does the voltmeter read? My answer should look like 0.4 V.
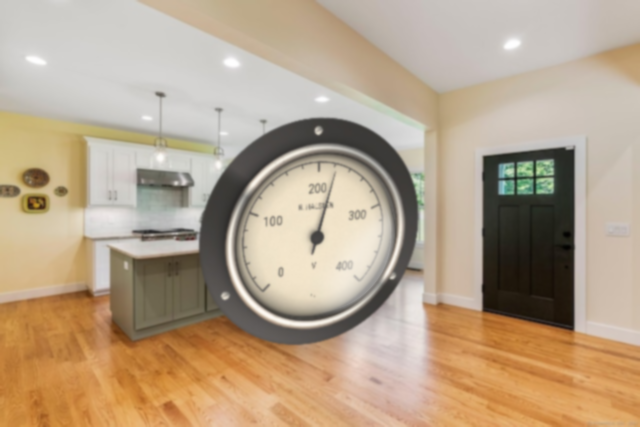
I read 220 V
